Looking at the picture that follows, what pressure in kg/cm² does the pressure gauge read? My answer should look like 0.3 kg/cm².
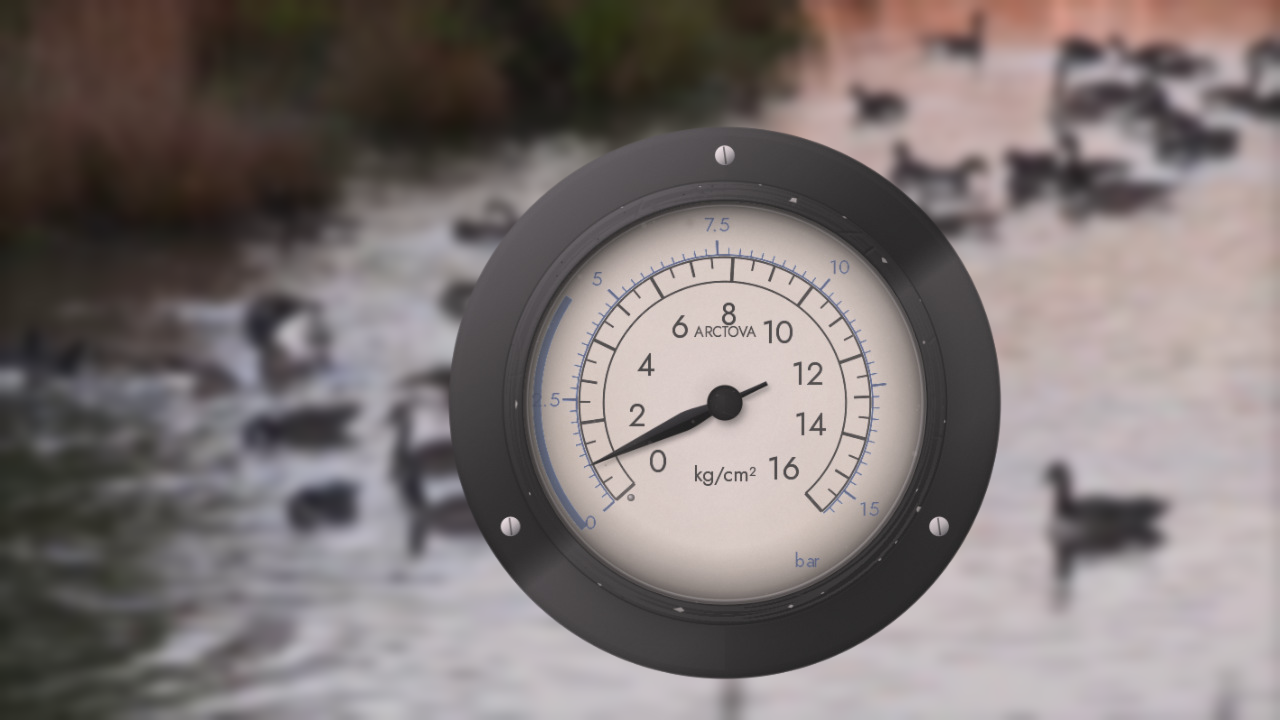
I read 1 kg/cm²
